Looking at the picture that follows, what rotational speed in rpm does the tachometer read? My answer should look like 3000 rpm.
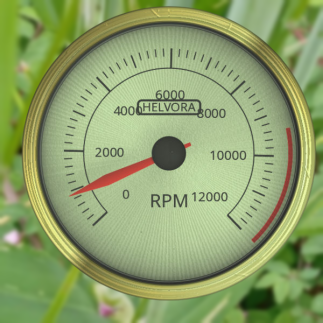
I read 900 rpm
